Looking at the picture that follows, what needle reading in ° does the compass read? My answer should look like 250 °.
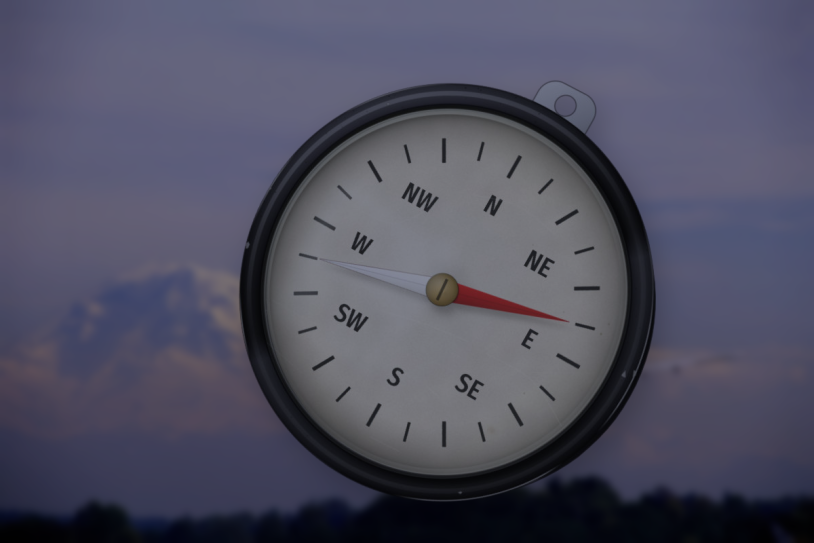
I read 75 °
